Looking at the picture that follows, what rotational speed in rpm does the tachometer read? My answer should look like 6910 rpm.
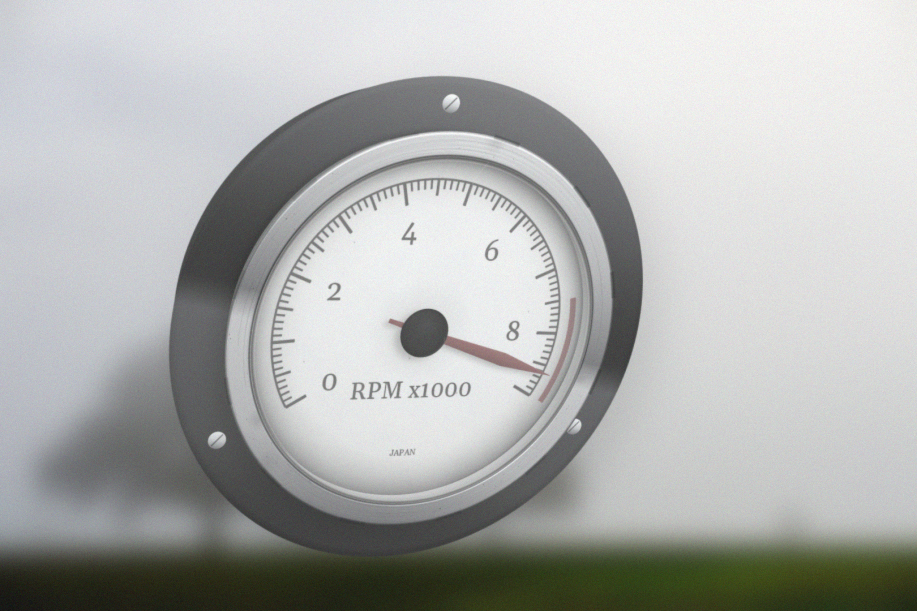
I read 8600 rpm
